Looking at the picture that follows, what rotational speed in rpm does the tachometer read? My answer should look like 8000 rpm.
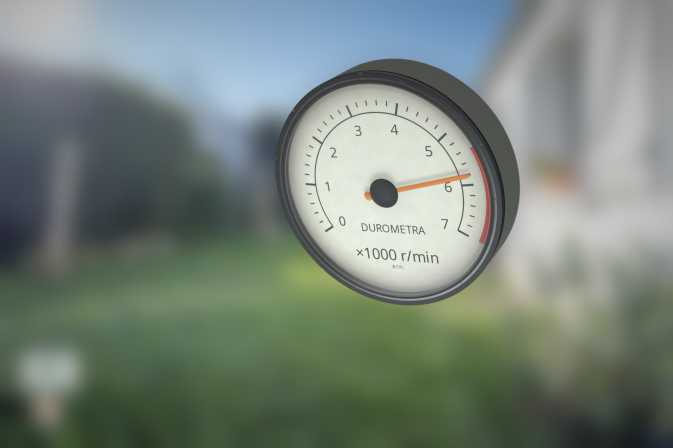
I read 5800 rpm
